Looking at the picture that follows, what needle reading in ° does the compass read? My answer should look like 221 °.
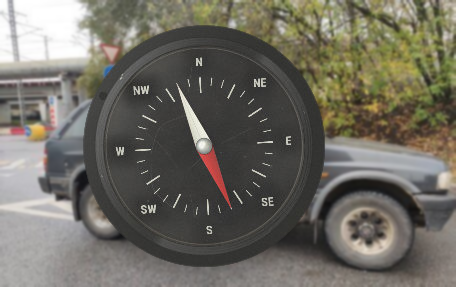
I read 160 °
